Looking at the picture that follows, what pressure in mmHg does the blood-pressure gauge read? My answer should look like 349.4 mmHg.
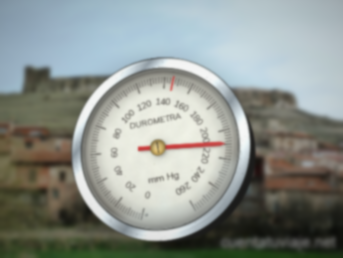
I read 210 mmHg
